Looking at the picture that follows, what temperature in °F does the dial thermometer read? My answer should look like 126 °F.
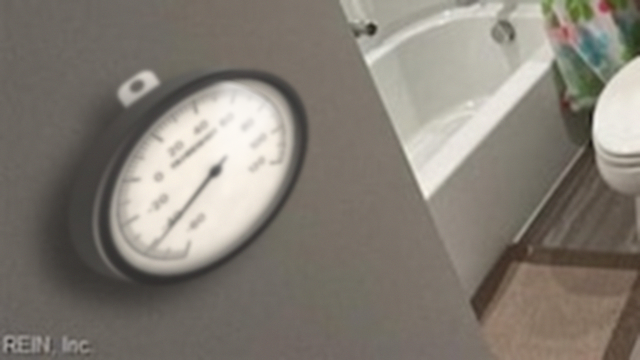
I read -40 °F
